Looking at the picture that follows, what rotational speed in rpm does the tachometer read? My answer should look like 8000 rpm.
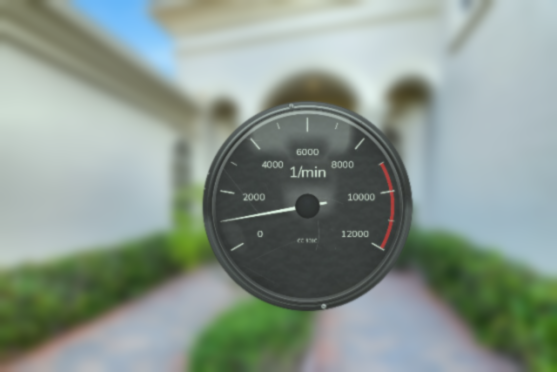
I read 1000 rpm
